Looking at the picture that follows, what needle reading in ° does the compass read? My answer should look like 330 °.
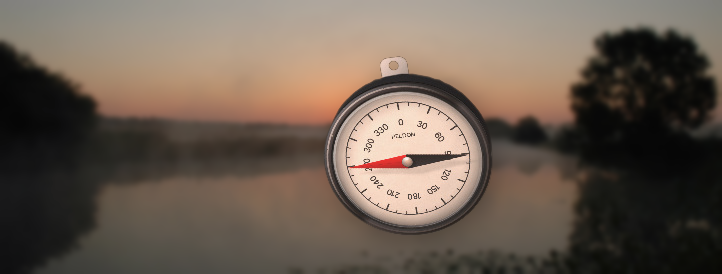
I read 270 °
